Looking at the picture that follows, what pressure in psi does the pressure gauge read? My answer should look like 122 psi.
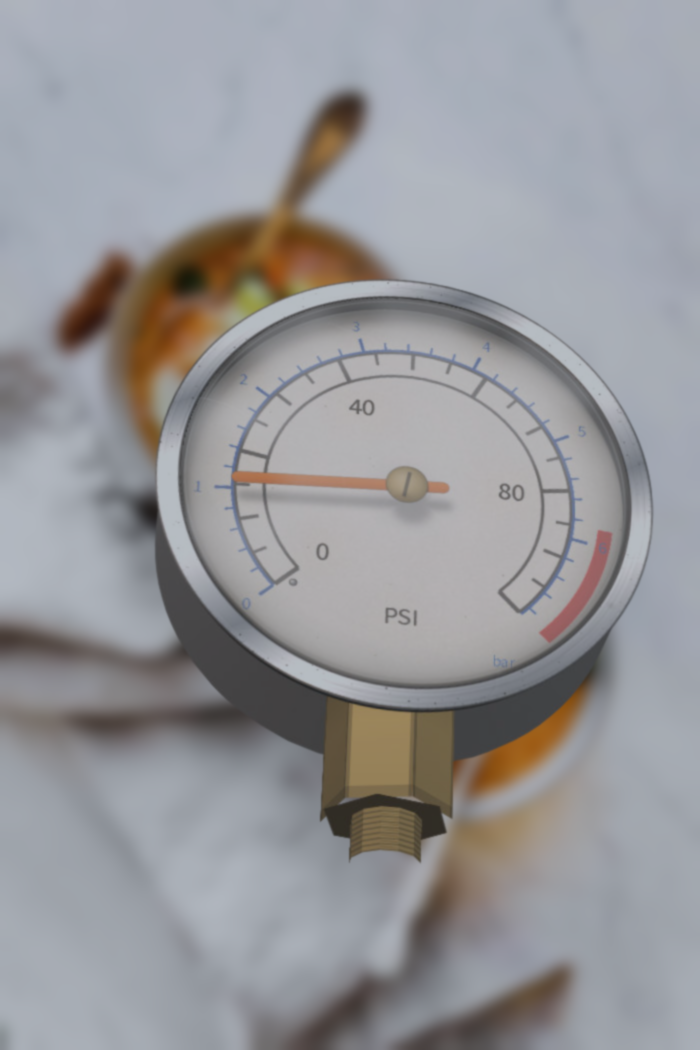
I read 15 psi
